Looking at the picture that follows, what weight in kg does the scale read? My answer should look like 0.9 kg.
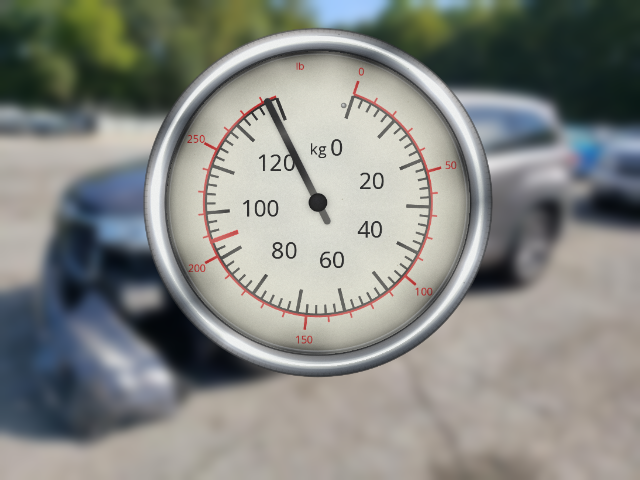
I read 128 kg
